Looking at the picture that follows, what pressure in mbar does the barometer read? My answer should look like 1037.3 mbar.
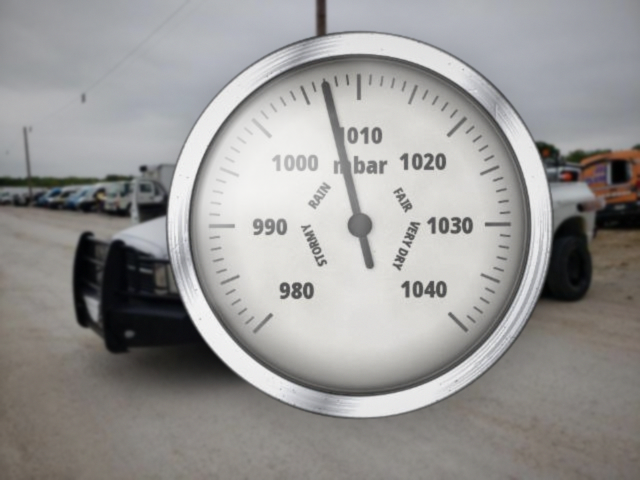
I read 1007 mbar
